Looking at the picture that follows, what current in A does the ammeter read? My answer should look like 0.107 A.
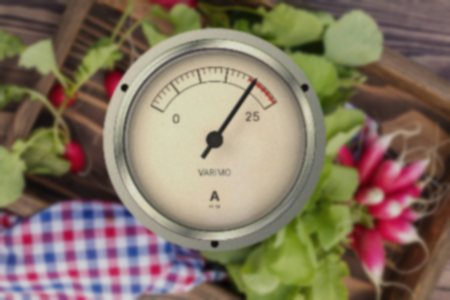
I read 20 A
